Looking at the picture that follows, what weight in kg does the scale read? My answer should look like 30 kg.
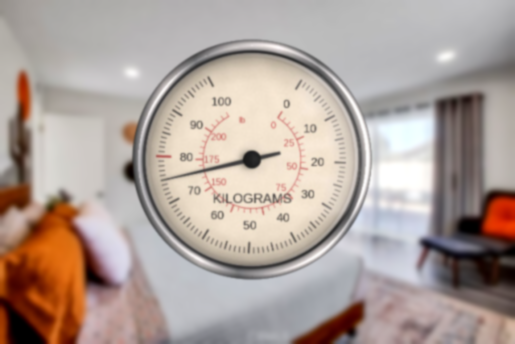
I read 75 kg
